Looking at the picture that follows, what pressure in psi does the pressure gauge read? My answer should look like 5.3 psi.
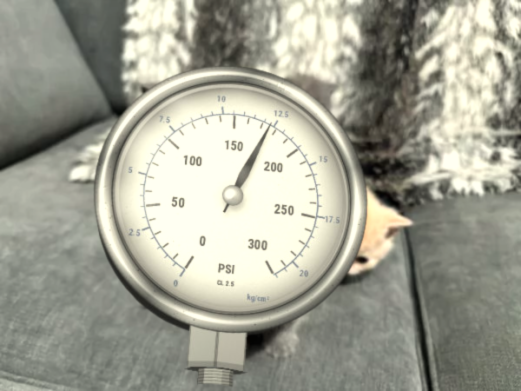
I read 175 psi
